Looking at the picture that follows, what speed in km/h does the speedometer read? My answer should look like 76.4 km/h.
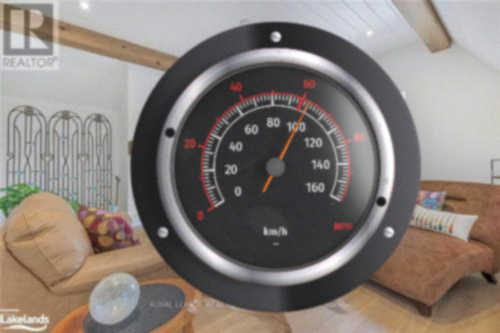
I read 100 km/h
